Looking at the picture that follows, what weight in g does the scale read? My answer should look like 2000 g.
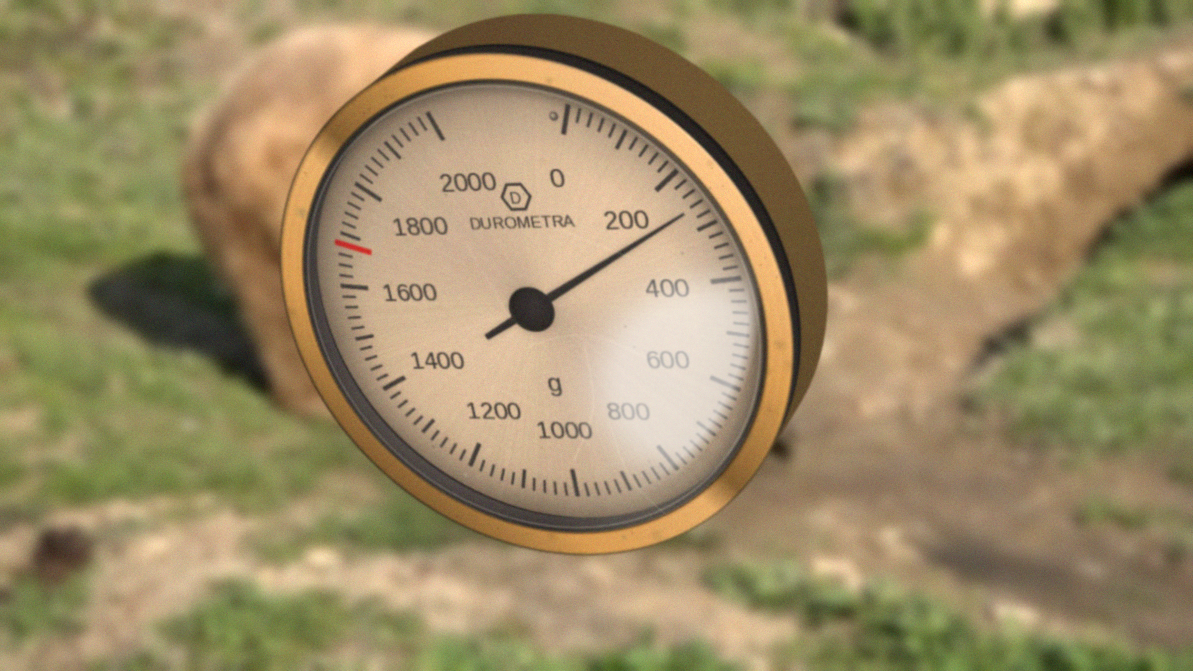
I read 260 g
